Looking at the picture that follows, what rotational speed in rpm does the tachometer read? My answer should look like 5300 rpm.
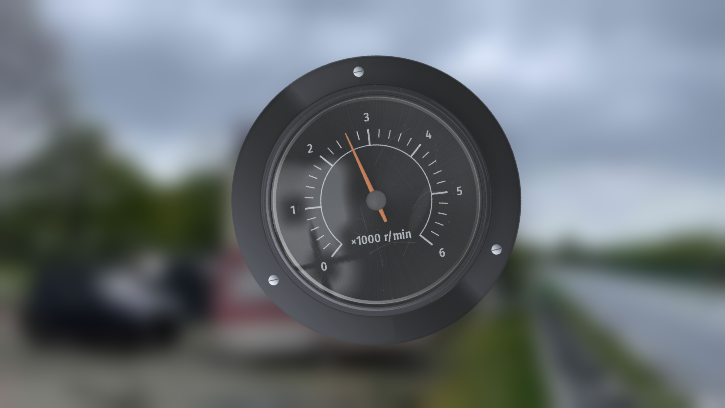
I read 2600 rpm
